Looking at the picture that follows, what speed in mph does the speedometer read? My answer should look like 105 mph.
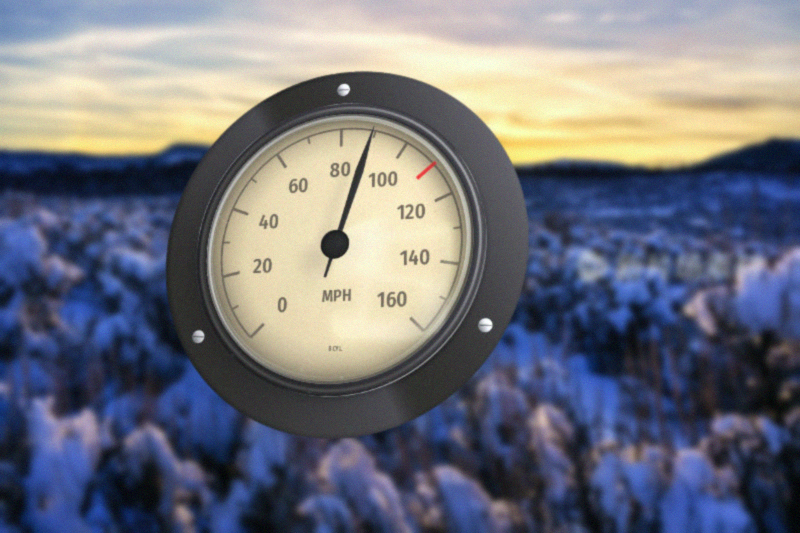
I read 90 mph
